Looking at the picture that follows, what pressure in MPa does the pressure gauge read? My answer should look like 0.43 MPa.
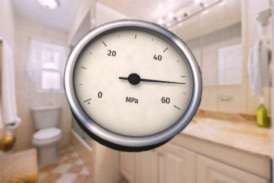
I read 52.5 MPa
